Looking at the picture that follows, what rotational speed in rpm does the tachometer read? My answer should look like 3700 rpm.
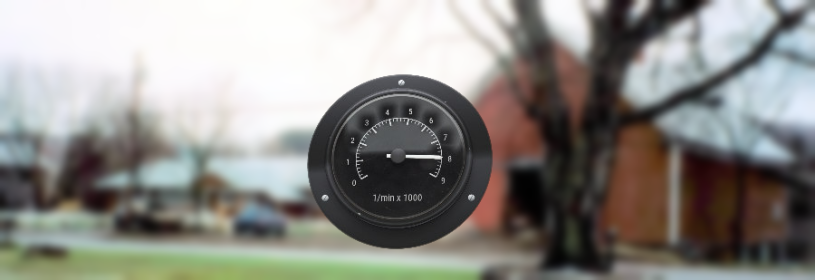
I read 8000 rpm
